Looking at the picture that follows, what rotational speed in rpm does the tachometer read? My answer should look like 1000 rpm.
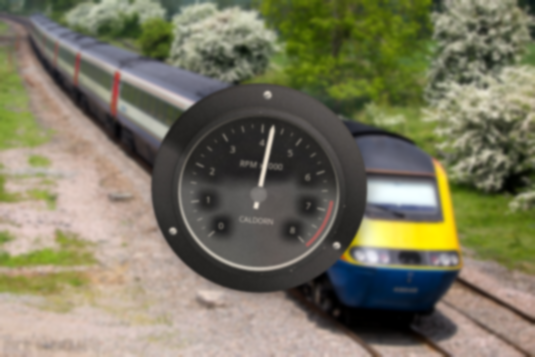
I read 4250 rpm
